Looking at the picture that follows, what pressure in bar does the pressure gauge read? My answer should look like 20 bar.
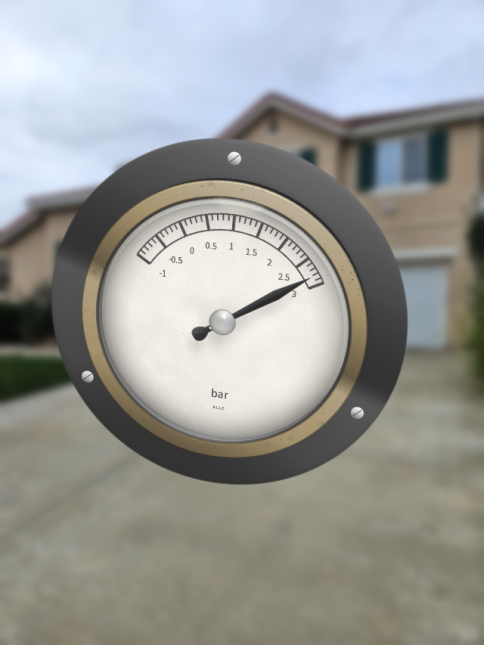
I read 2.8 bar
